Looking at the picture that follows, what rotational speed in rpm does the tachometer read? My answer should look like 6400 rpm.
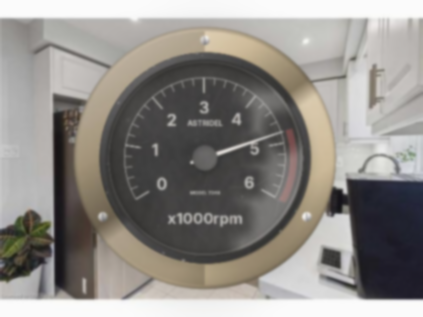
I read 4800 rpm
